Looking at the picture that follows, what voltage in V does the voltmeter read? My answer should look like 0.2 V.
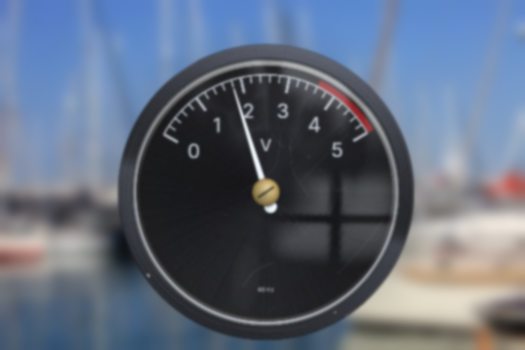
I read 1.8 V
